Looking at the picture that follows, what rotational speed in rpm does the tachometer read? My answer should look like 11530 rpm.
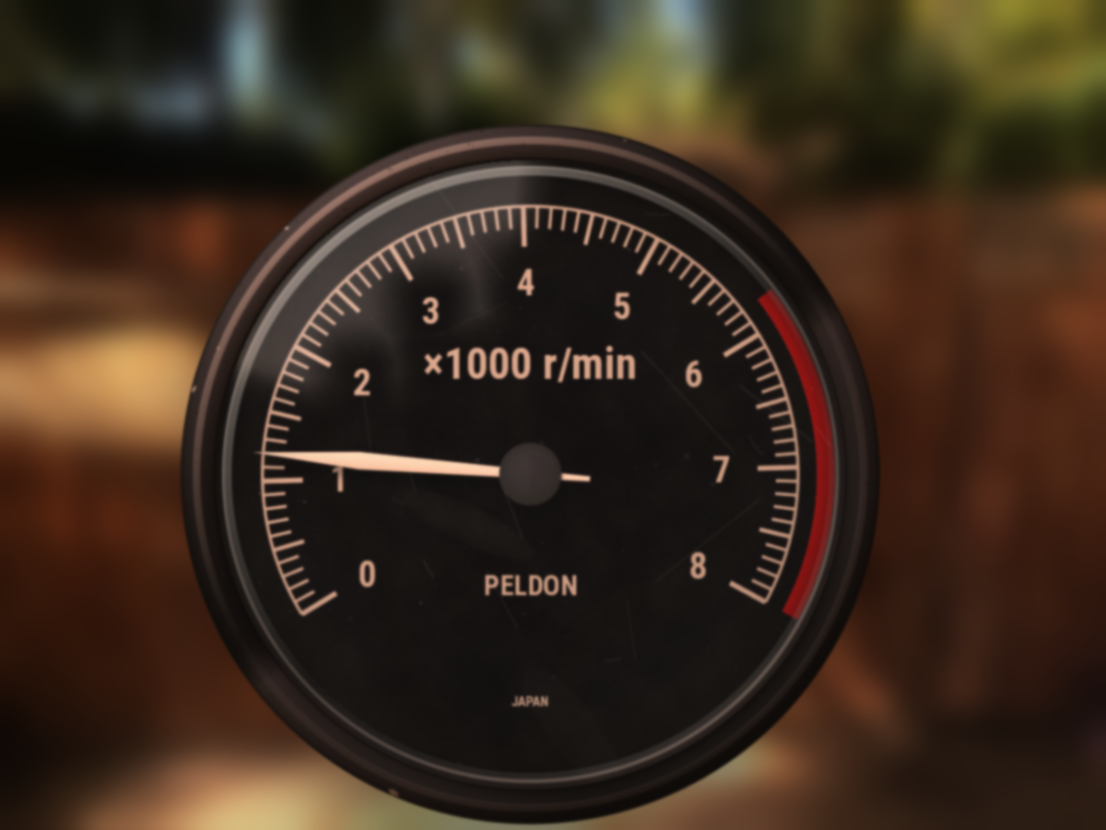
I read 1200 rpm
